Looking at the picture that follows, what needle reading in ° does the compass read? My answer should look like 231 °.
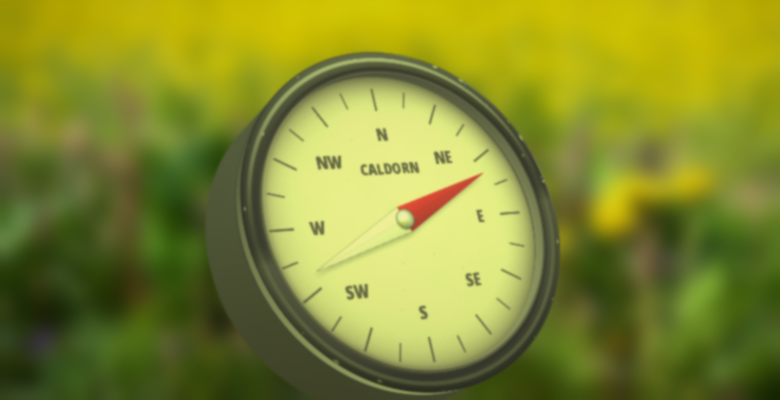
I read 67.5 °
